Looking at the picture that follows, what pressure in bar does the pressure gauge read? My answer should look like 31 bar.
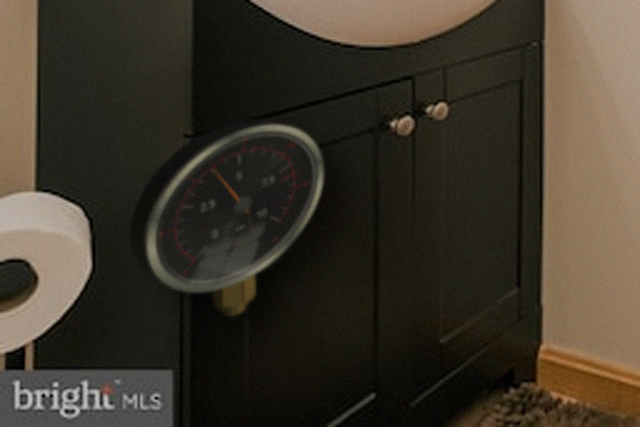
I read 4 bar
